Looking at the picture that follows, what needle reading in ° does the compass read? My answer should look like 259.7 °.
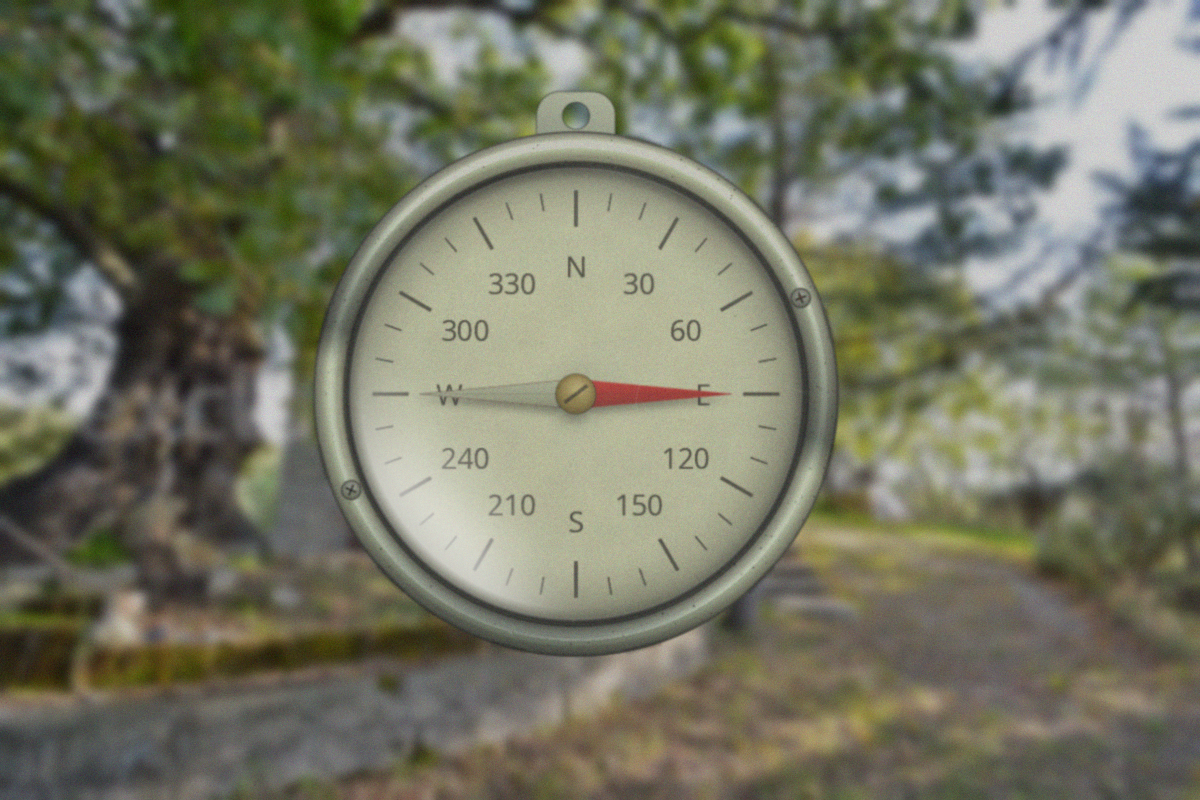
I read 90 °
